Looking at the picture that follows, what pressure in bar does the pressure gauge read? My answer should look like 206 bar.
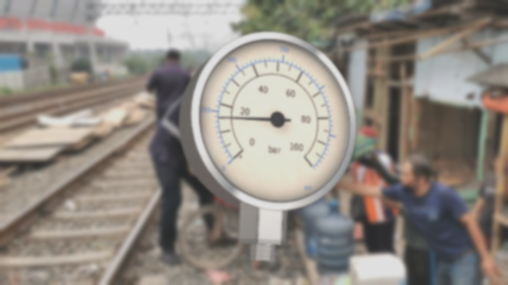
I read 15 bar
